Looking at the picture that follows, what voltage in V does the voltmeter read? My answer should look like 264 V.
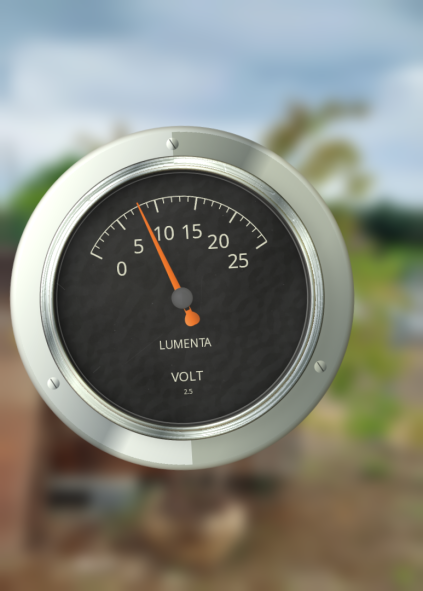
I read 8 V
